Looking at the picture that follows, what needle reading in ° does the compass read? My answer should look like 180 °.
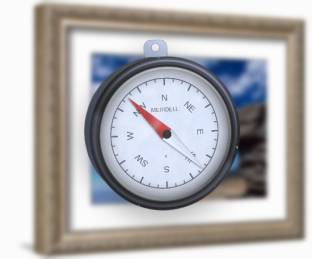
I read 315 °
